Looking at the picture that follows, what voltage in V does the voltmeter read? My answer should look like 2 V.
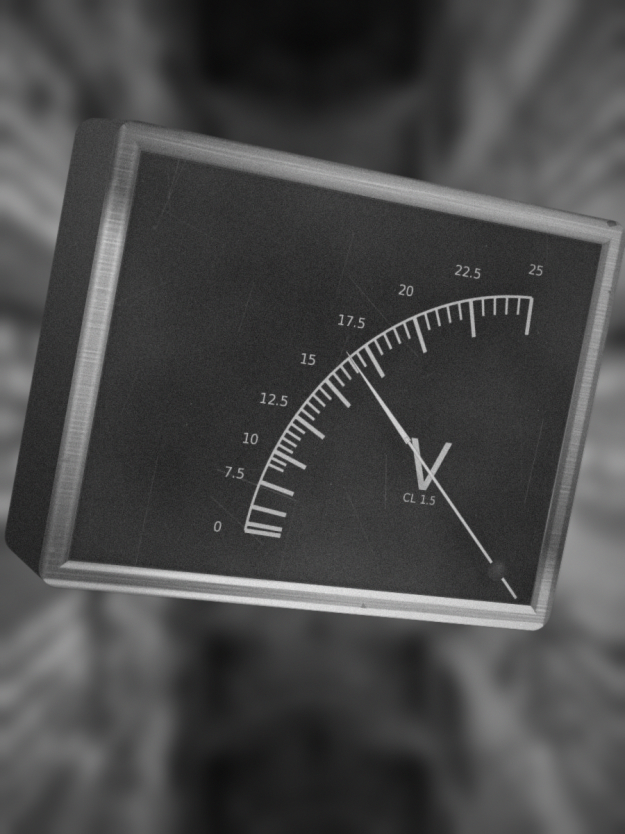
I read 16.5 V
